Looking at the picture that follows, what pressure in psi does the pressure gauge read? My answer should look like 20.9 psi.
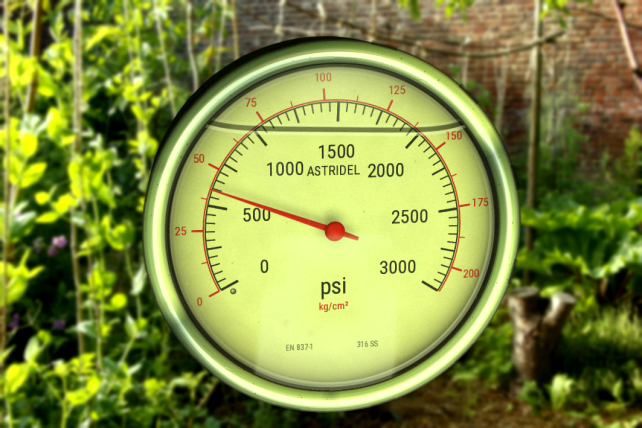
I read 600 psi
